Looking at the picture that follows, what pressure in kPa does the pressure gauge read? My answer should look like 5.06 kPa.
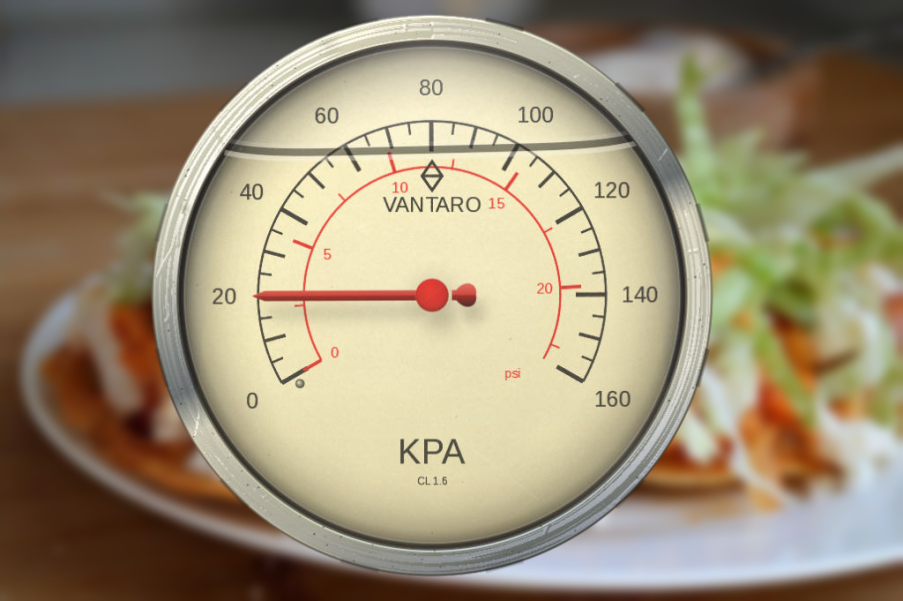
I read 20 kPa
